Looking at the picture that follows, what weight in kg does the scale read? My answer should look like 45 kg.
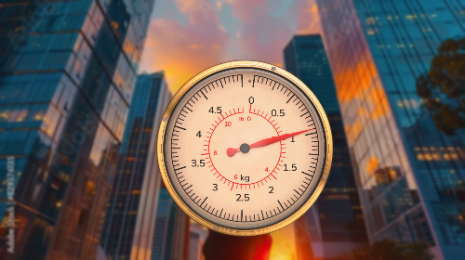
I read 0.95 kg
